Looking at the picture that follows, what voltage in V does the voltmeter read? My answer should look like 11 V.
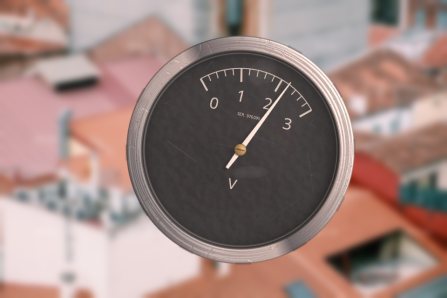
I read 2.2 V
